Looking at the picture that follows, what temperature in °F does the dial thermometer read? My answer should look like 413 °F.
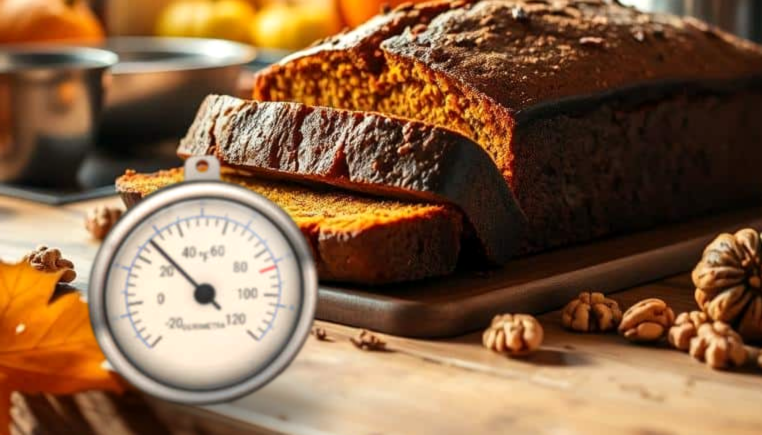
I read 28 °F
